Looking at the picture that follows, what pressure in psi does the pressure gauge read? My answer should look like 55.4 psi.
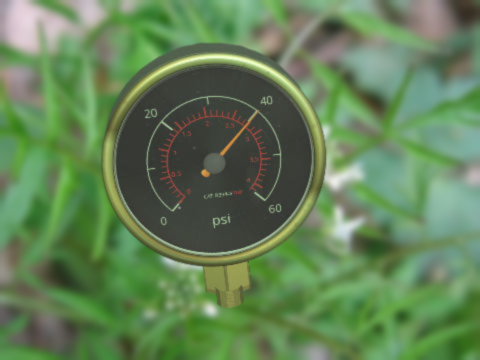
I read 40 psi
